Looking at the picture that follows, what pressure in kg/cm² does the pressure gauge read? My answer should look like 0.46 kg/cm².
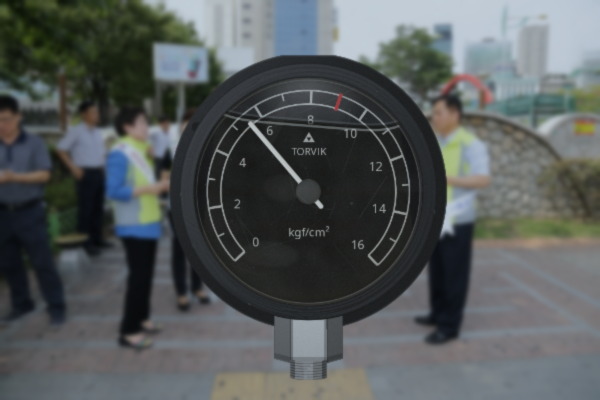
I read 5.5 kg/cm²
